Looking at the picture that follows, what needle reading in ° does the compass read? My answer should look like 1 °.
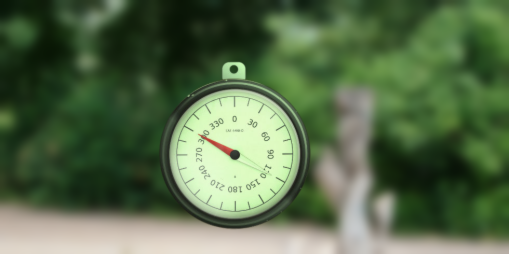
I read 300 °
